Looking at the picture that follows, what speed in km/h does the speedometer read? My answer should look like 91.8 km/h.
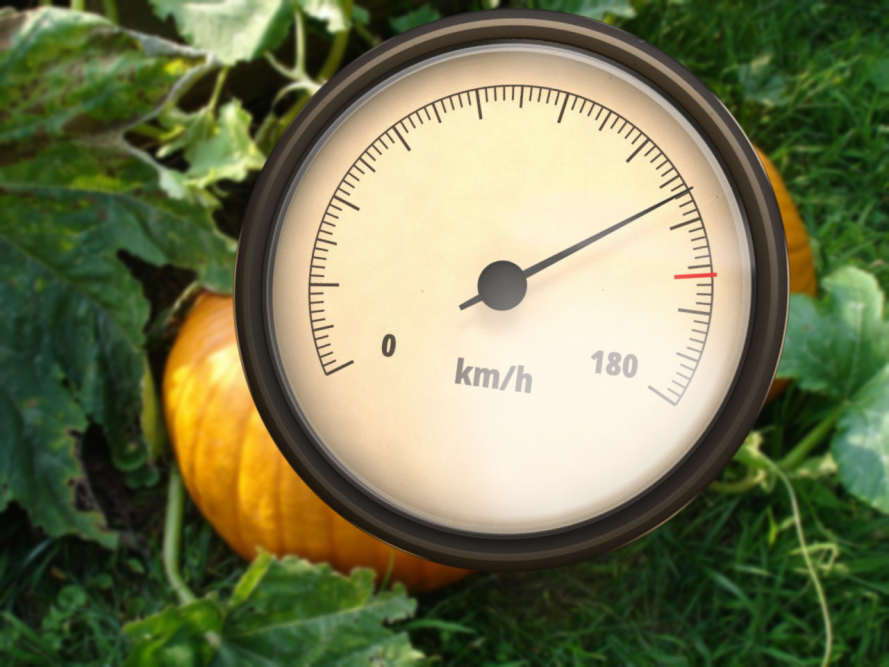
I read 134 km/h
